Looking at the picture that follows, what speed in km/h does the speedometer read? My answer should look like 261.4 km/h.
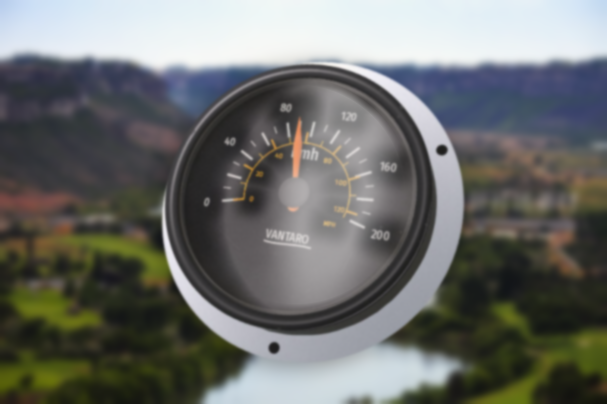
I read 90 km/h
